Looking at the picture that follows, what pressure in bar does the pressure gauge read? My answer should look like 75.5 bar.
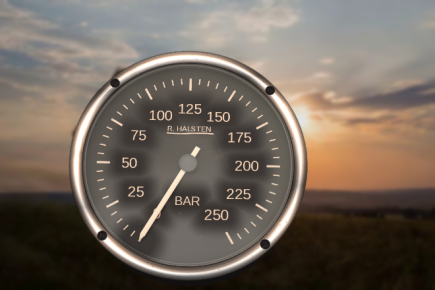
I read 0 bar
